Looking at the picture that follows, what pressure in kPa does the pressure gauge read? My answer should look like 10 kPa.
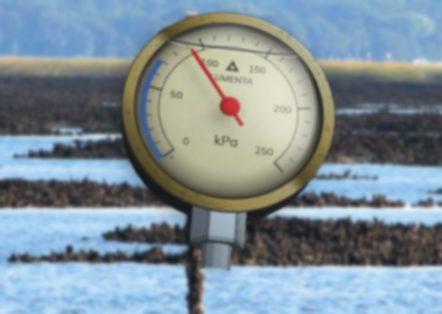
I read 90 kPa
